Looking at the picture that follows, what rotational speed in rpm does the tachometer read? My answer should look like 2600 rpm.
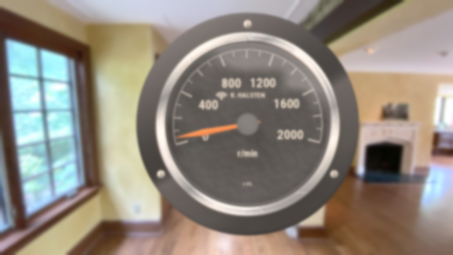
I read 50 rpm
